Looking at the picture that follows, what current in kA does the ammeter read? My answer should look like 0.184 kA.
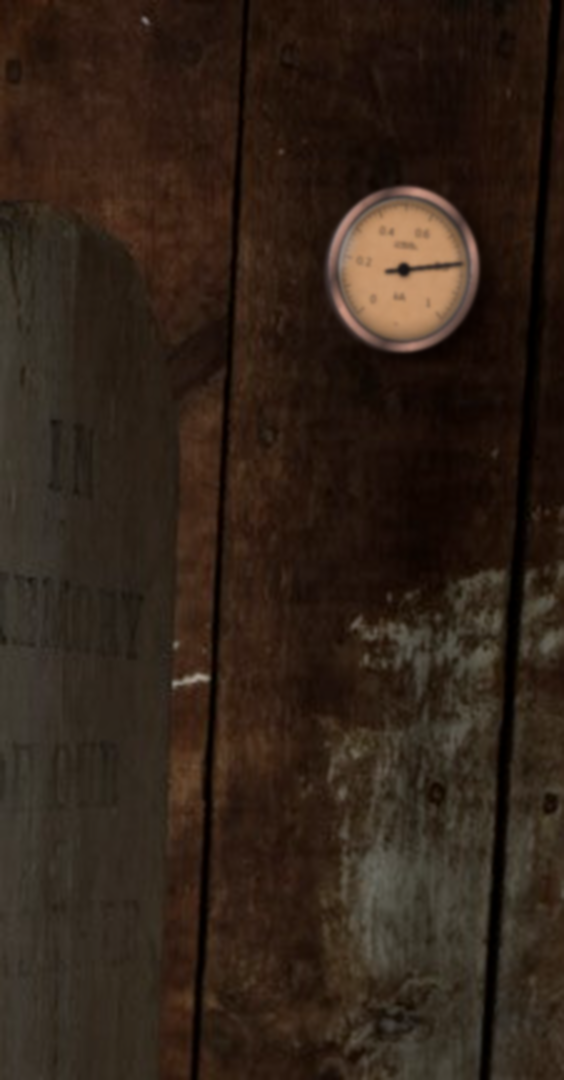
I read 0.8 kA
